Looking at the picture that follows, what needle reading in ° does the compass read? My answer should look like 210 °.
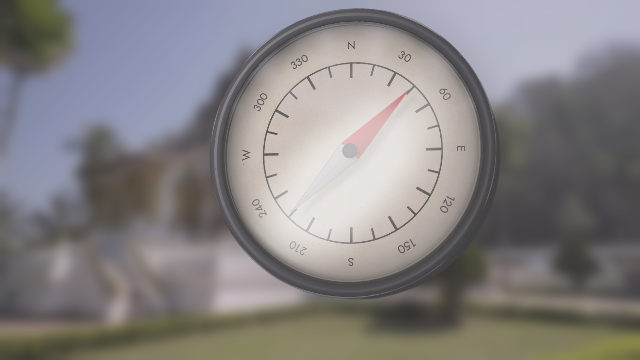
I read 45 °
